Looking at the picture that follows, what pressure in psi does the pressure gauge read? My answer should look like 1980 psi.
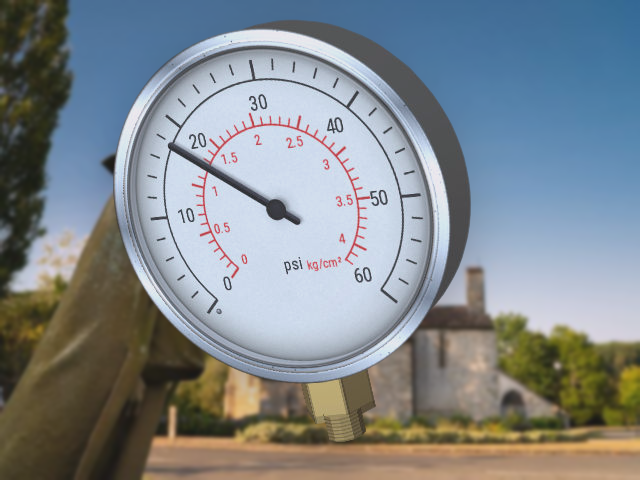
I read 18 psi
